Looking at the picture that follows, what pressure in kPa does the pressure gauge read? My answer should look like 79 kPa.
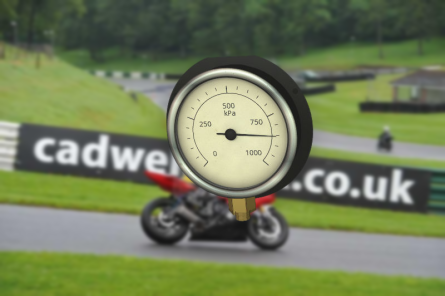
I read 850 kPa
